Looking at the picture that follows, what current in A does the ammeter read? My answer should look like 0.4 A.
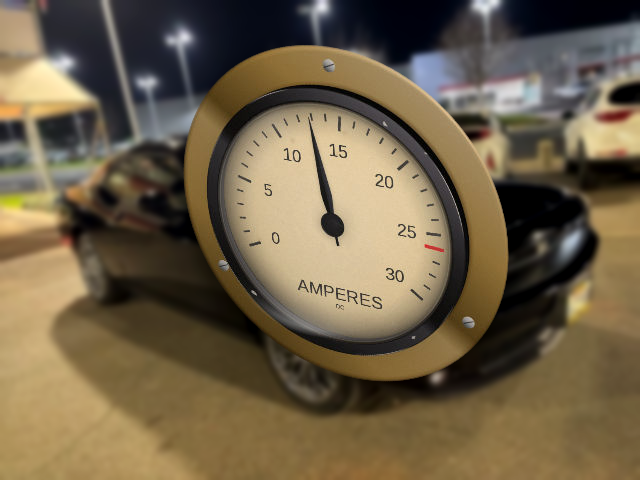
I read 13 A
